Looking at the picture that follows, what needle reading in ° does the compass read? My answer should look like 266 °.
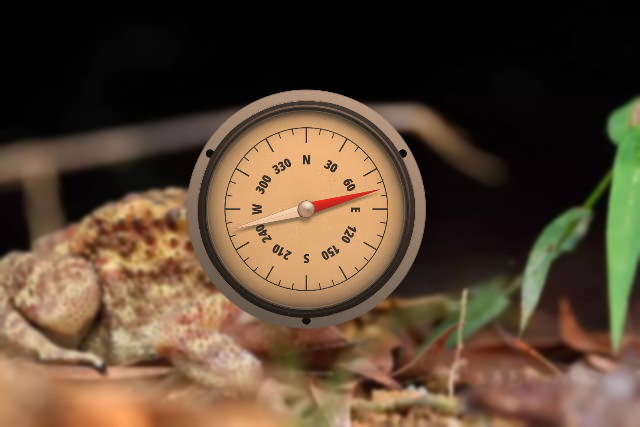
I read 75 °
